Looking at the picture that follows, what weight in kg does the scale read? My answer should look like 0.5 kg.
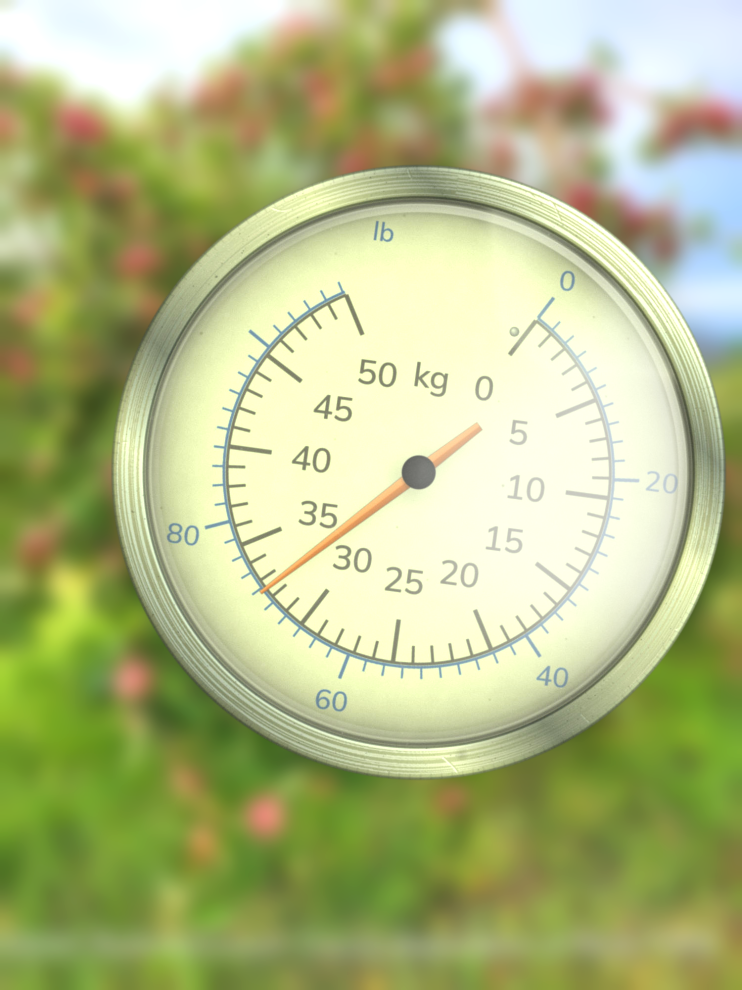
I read 32.5 kg
